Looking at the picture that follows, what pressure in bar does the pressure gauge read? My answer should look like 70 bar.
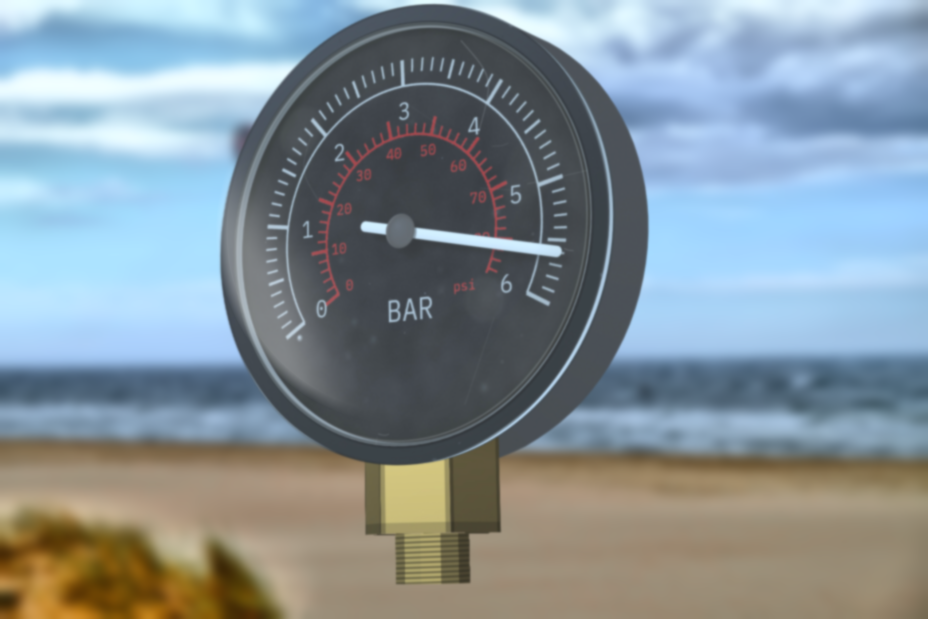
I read 5.6 bar
